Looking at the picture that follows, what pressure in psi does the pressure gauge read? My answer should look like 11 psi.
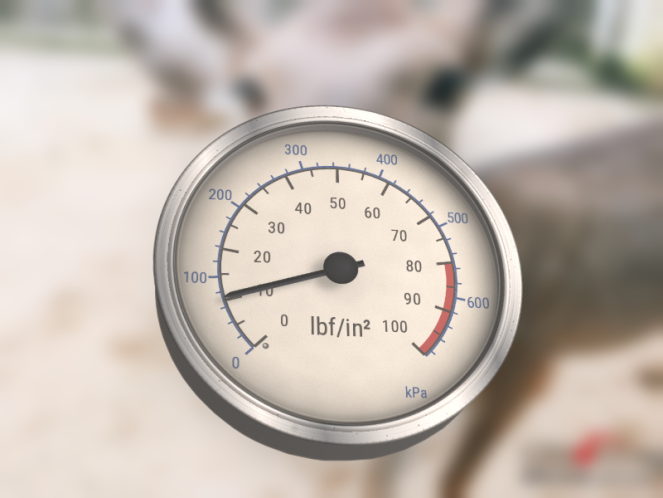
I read 10 psi
